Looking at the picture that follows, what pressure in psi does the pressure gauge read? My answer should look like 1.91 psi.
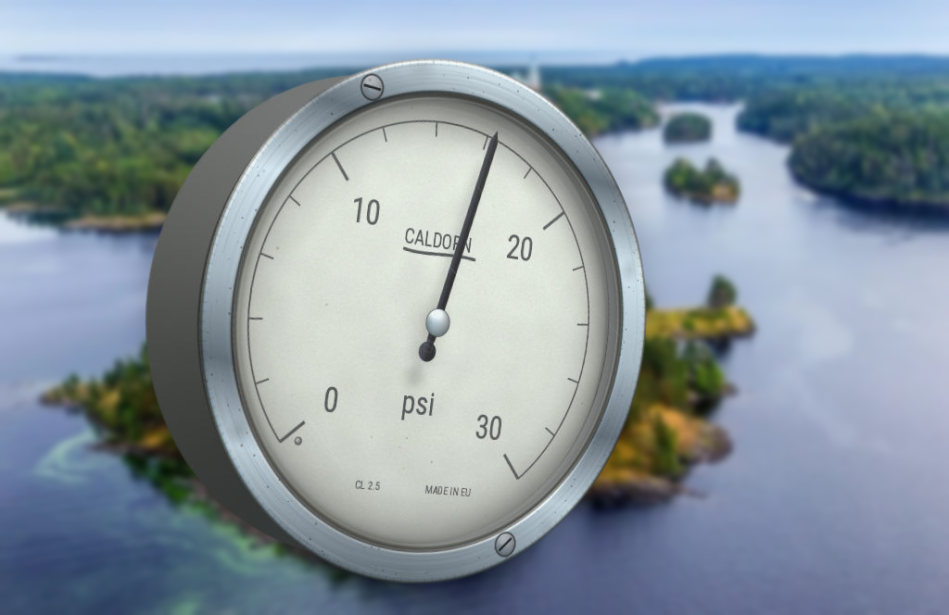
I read 16 psi
